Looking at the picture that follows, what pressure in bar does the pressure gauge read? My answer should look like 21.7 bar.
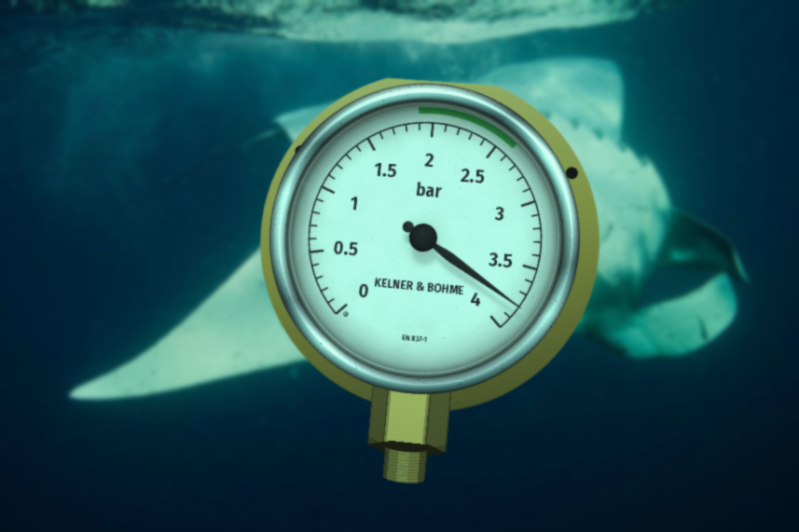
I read 3.8 bar
